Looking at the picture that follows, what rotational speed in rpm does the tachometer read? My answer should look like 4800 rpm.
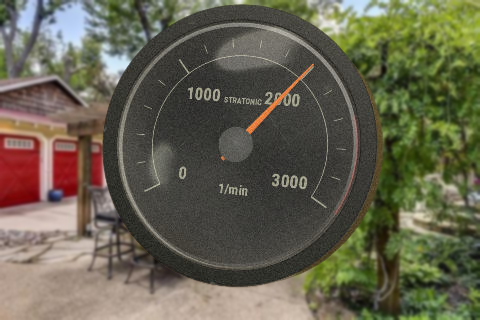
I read 2000 rpm
